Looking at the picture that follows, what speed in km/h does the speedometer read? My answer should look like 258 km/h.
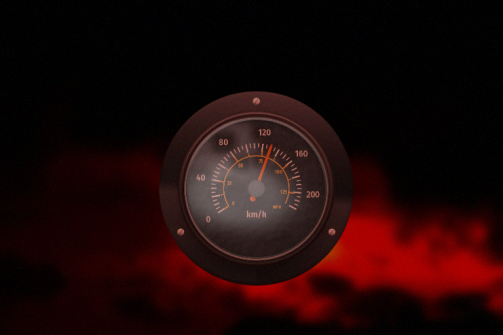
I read 130 km/h
